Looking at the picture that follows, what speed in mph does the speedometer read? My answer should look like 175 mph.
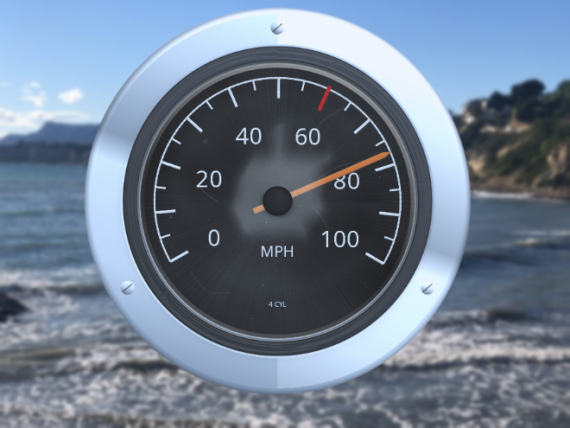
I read 77.5 mph
